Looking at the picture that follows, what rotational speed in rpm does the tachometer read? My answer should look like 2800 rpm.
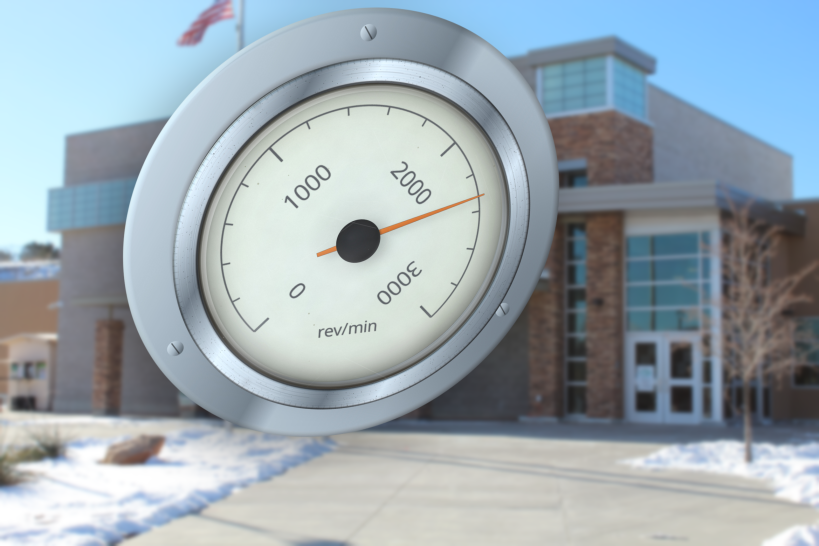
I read 2300 rpm
